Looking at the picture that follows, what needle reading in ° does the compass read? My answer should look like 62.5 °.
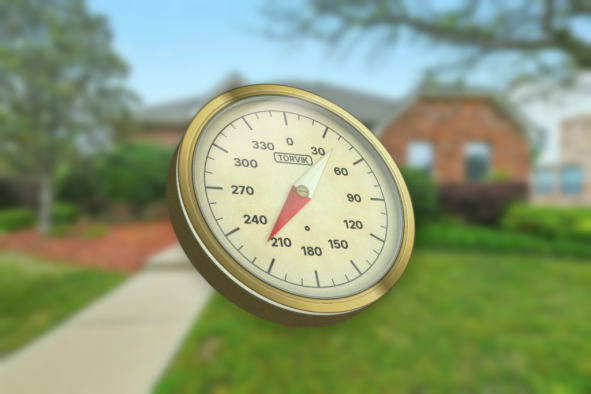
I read 220 °
